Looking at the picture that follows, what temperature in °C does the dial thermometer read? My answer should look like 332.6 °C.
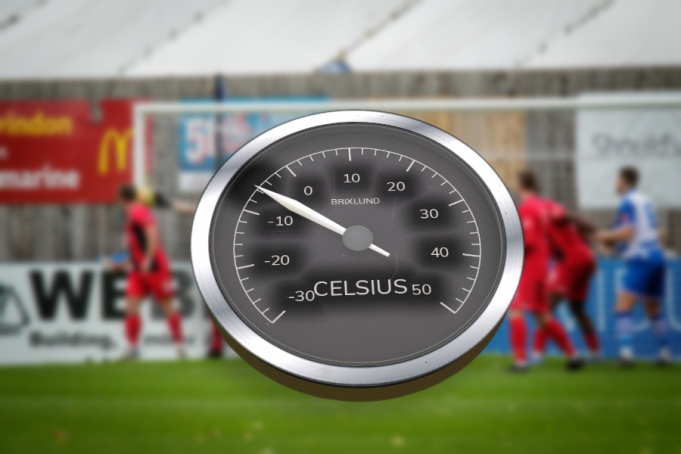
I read -6 °C
